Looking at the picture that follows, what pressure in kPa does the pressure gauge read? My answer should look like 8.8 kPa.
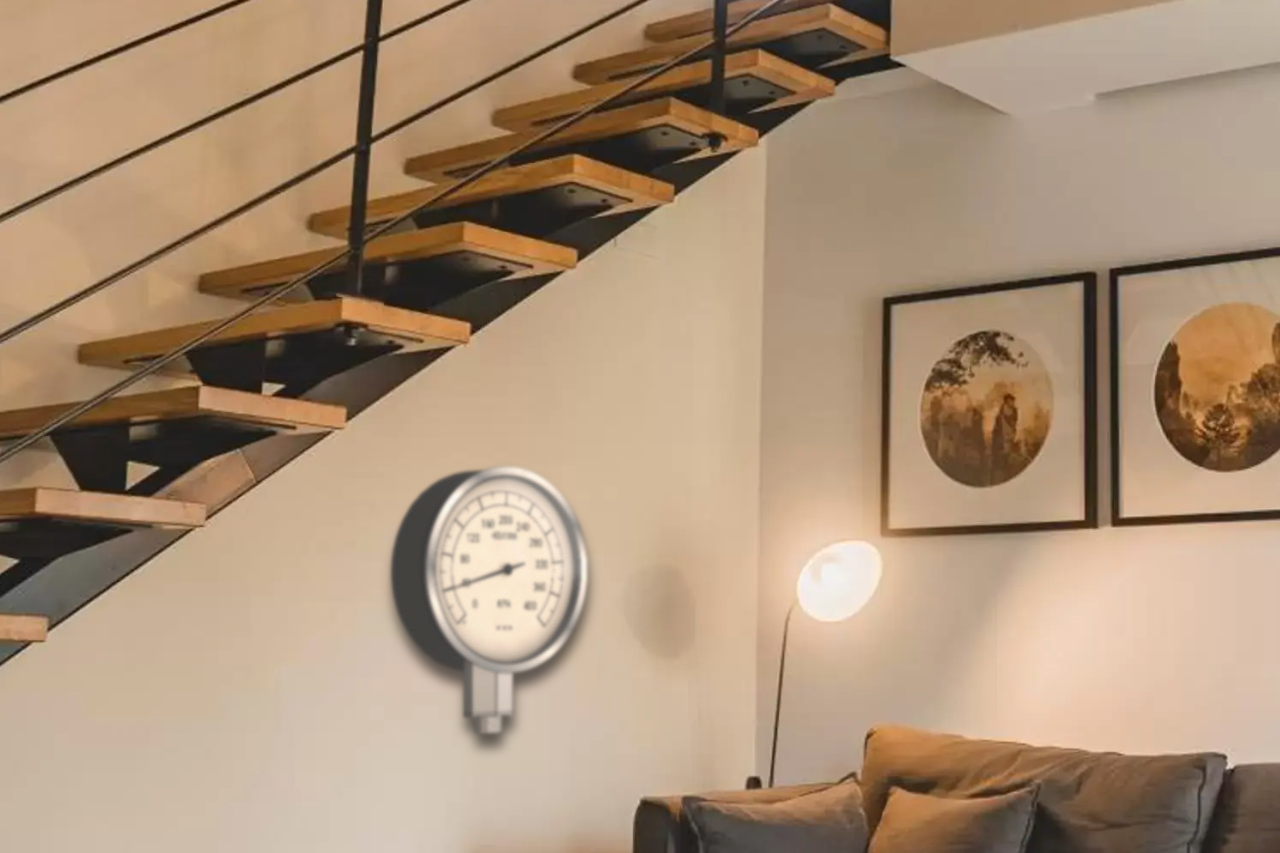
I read 40 kPa
